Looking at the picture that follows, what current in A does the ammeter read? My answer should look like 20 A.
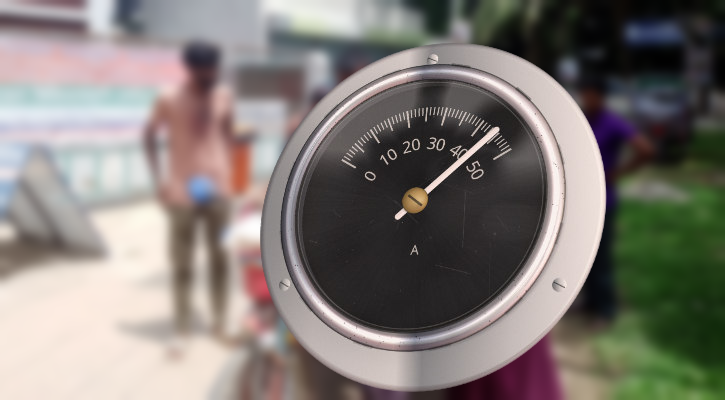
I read 45 A
